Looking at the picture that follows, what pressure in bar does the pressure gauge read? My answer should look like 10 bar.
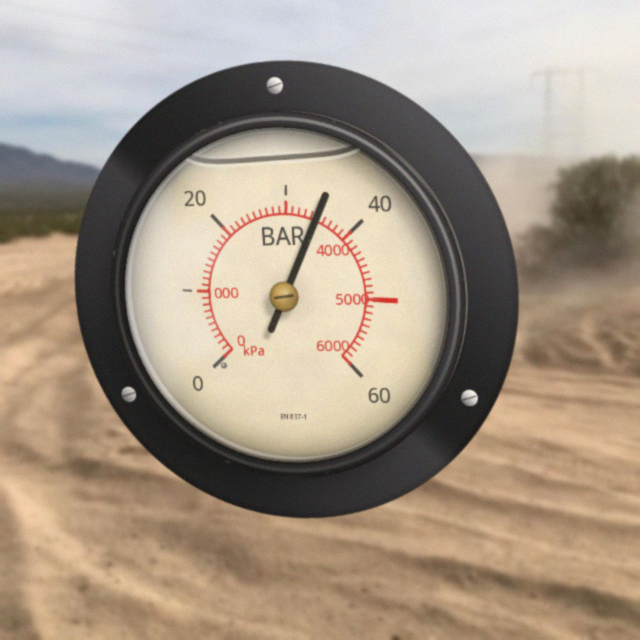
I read 35 bar
